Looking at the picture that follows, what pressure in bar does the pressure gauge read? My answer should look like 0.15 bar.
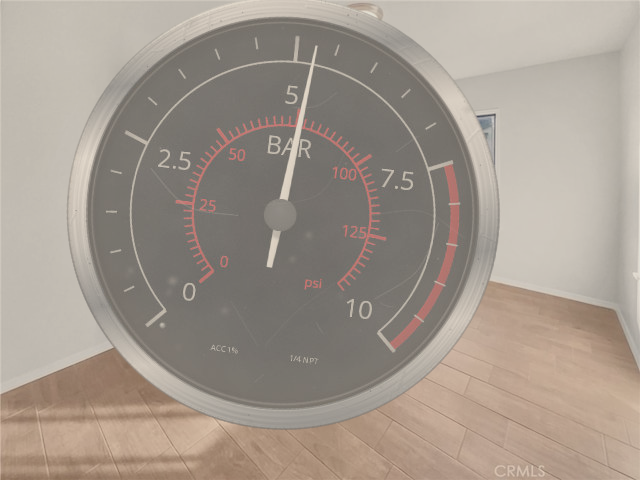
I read 5.25 bar
